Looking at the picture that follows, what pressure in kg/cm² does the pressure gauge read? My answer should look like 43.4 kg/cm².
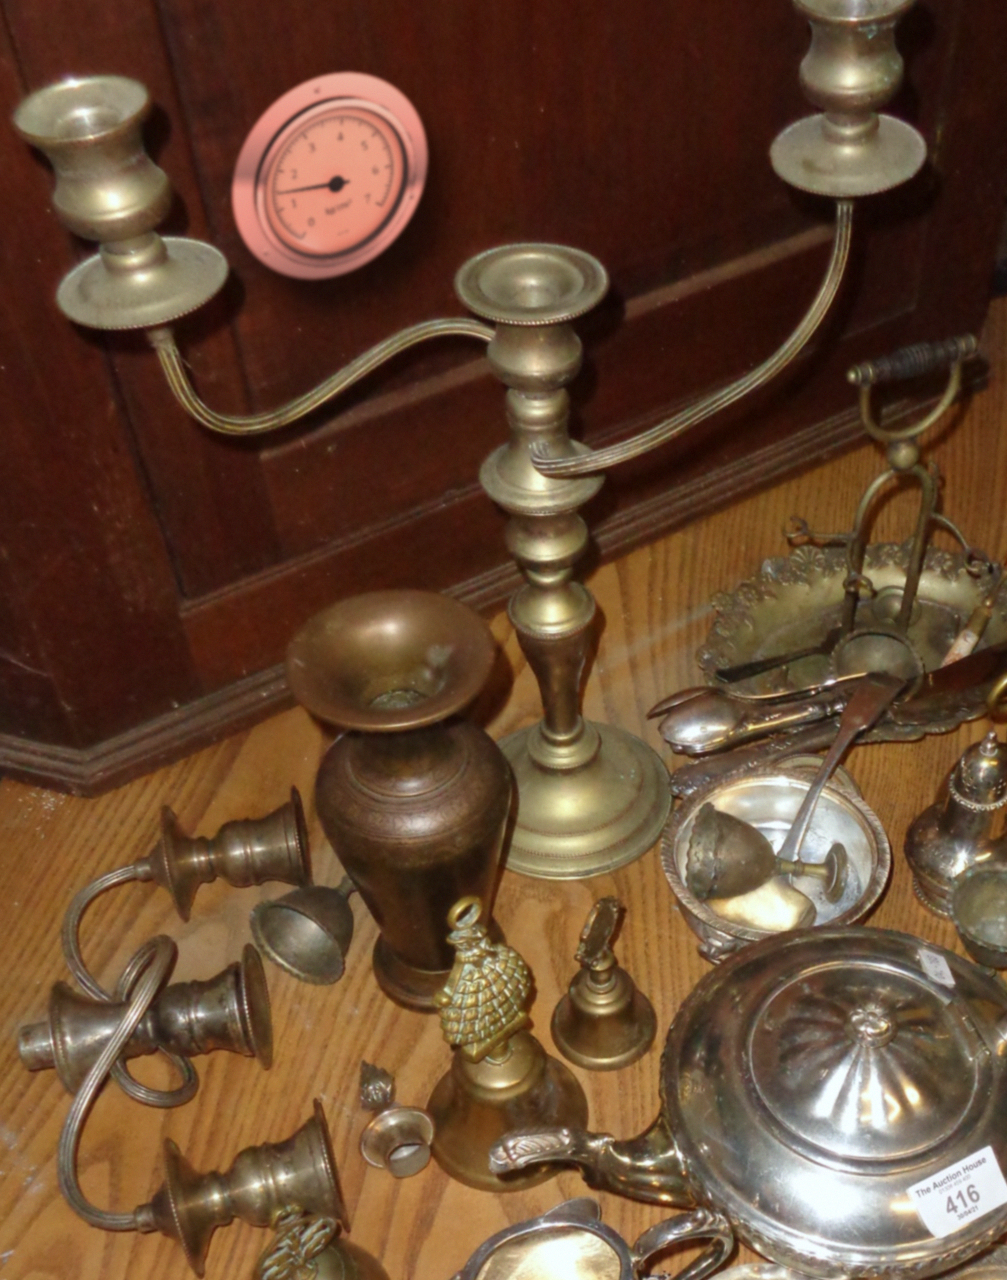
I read 1.5 kg/cm²
